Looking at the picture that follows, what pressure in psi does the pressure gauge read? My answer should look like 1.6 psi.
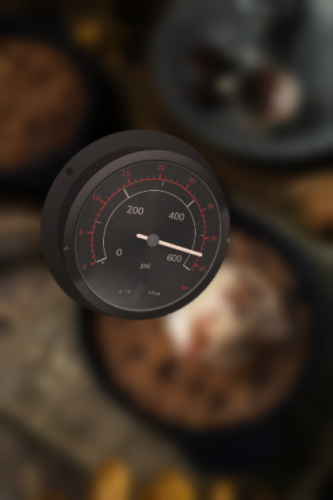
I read 550 psi
